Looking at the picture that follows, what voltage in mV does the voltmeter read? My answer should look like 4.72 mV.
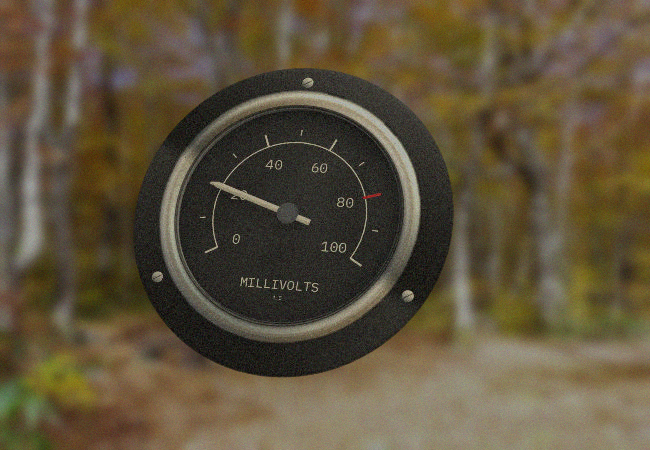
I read 20 mV
